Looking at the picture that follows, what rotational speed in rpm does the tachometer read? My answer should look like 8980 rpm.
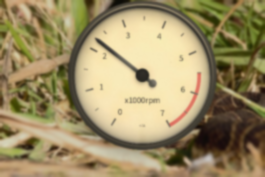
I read 2250 rpm
